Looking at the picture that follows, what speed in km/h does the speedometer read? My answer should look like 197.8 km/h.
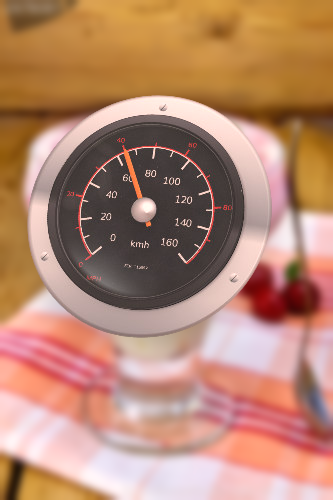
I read 65 km/h
